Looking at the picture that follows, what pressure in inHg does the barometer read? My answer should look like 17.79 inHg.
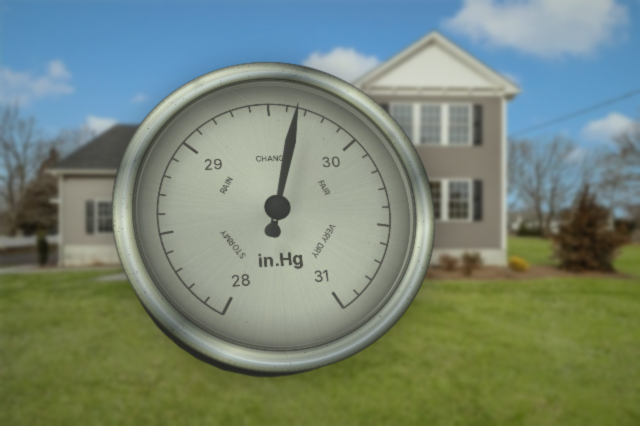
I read 29.65 inHg
